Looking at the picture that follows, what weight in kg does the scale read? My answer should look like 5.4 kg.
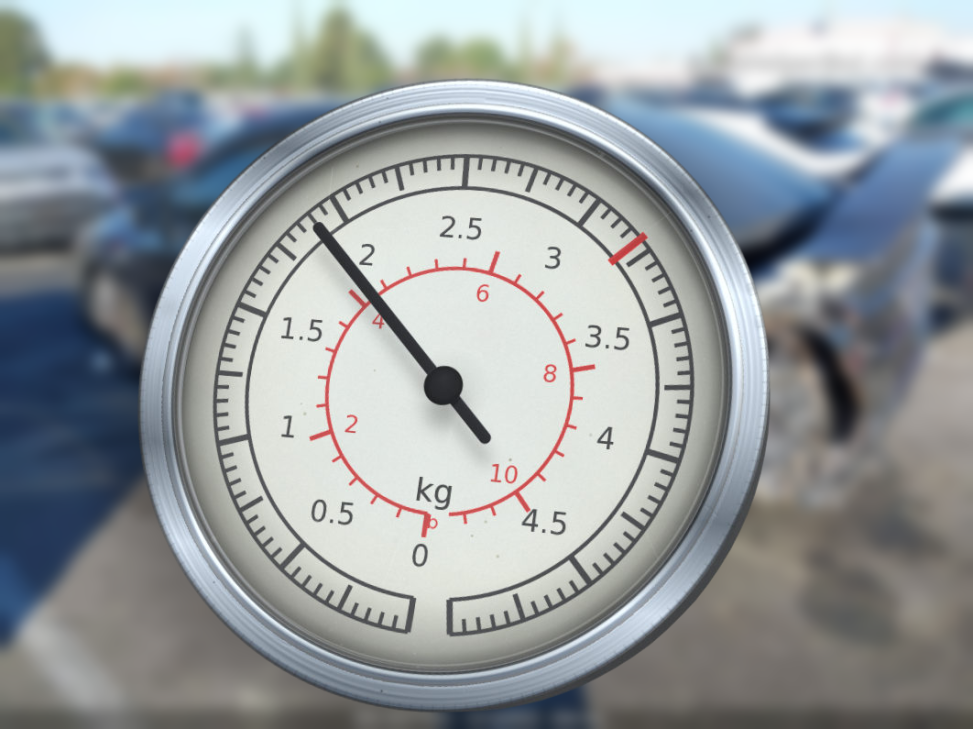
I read 1.9 kg
